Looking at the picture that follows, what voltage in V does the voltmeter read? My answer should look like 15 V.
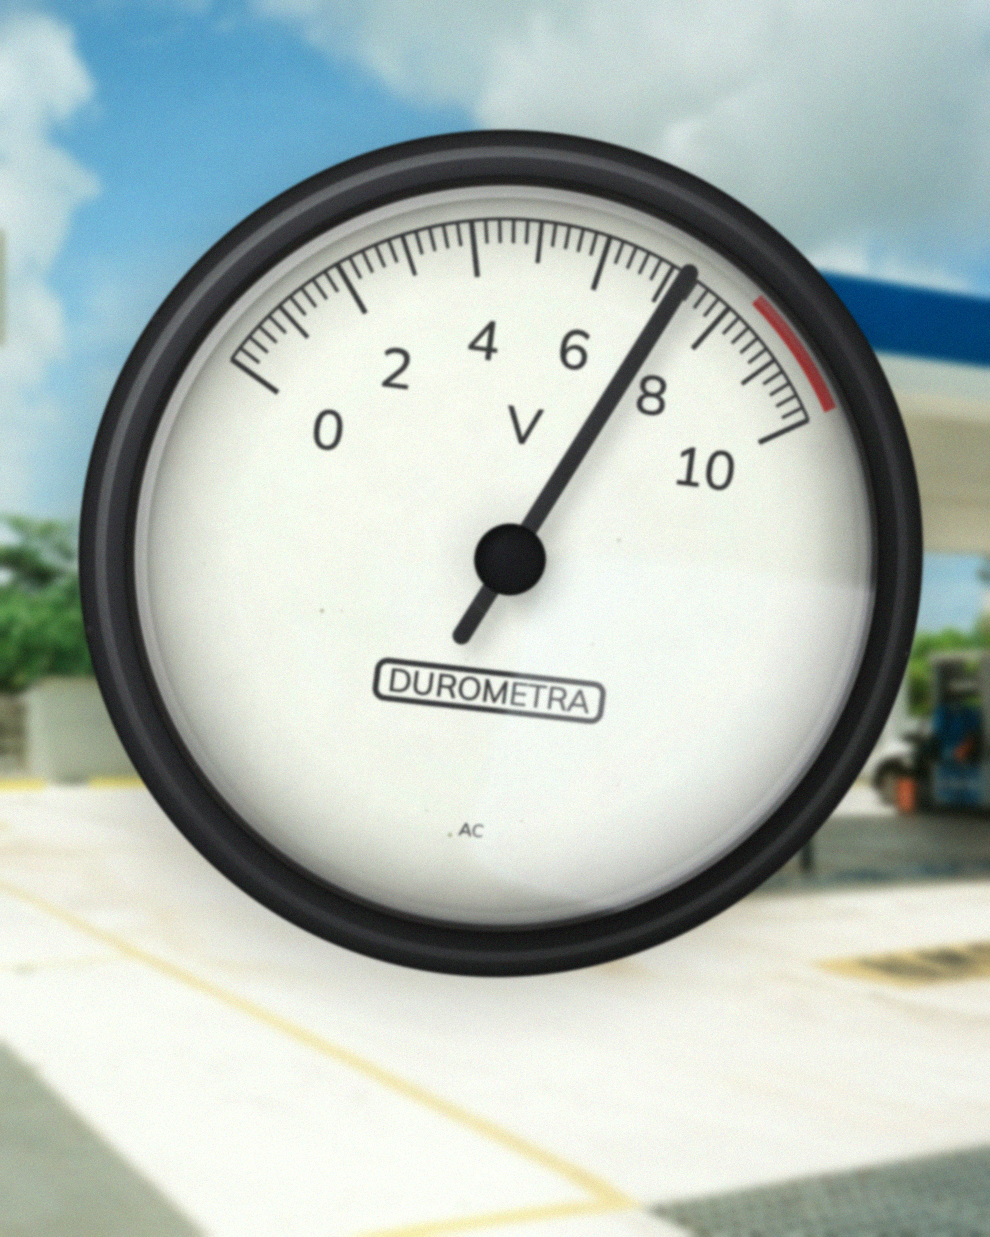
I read 7.2 V
